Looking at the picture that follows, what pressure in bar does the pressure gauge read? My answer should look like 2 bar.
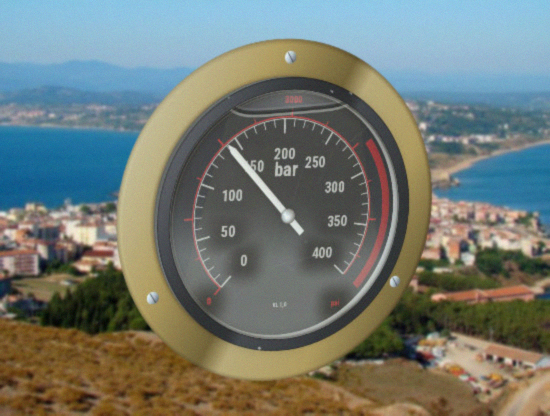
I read 140 bar
